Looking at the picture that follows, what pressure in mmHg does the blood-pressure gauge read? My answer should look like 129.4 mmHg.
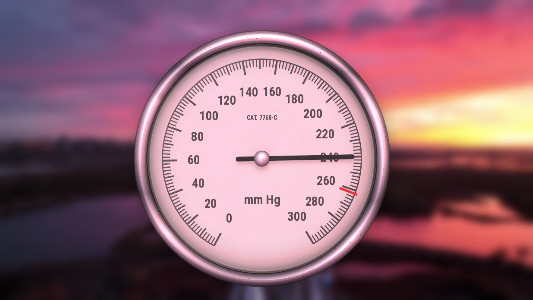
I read 240 mmHg
